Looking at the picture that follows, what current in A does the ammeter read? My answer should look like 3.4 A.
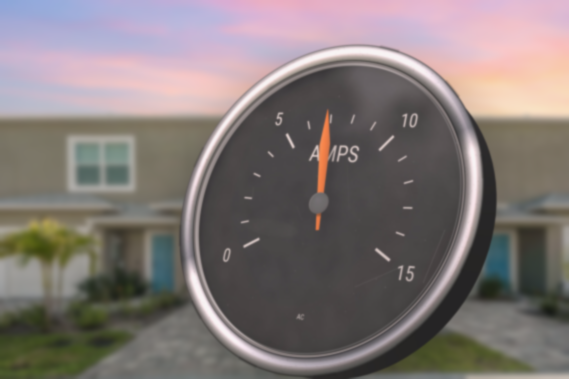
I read 7 A
